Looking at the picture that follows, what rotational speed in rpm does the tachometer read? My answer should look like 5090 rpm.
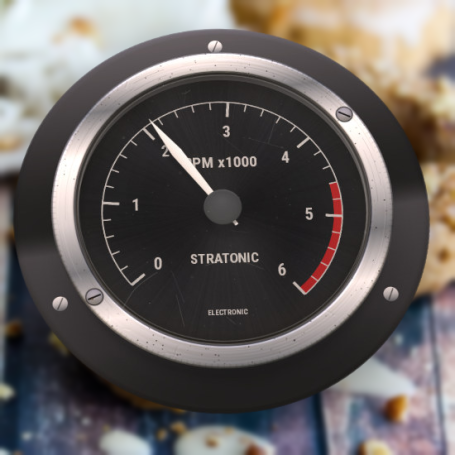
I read 2100 rpm
